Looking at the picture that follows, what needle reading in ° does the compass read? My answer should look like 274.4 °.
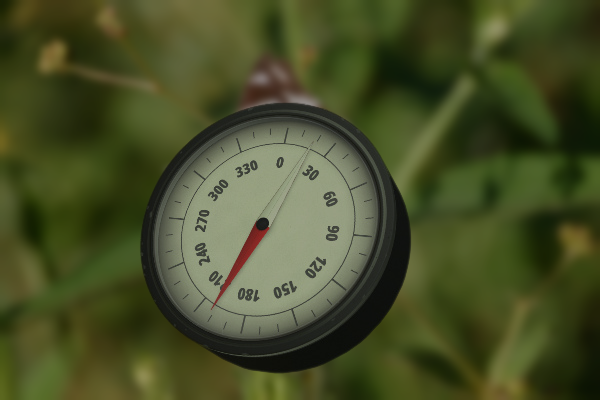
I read 200 °
